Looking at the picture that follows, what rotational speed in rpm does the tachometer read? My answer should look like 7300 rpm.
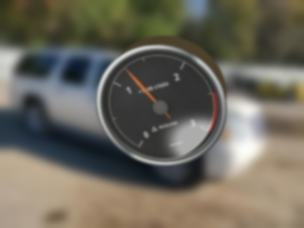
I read 1250 rpm
